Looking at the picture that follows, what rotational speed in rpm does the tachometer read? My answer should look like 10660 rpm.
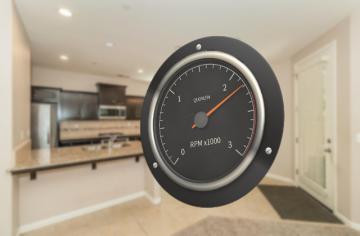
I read 2200 rpm
